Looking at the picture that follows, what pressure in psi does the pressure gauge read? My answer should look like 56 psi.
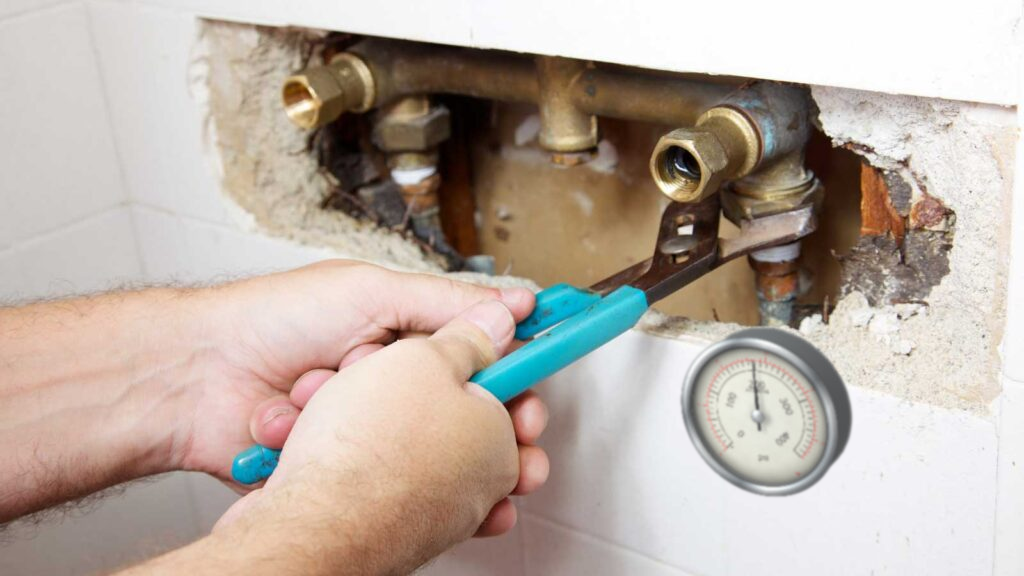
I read 200 psi
